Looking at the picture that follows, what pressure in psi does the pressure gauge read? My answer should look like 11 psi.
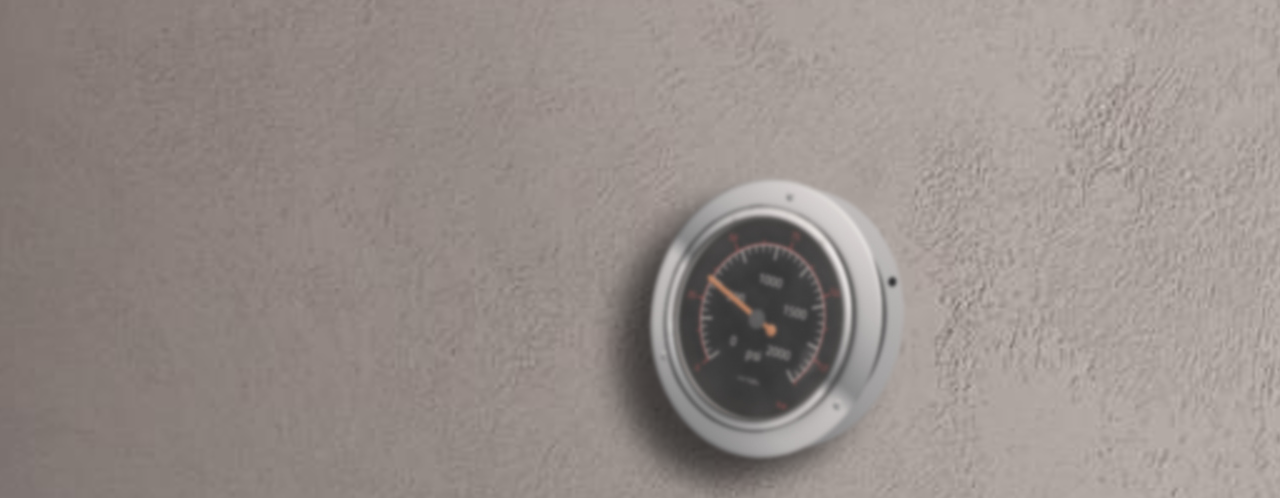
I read 500 psi
